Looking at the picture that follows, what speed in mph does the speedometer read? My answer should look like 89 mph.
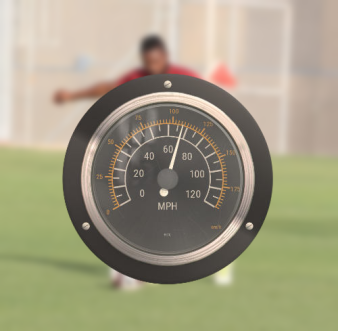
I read 67.5 mph
